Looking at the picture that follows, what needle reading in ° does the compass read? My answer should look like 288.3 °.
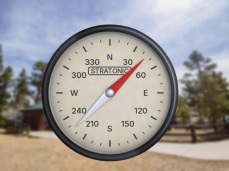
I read 45 °
